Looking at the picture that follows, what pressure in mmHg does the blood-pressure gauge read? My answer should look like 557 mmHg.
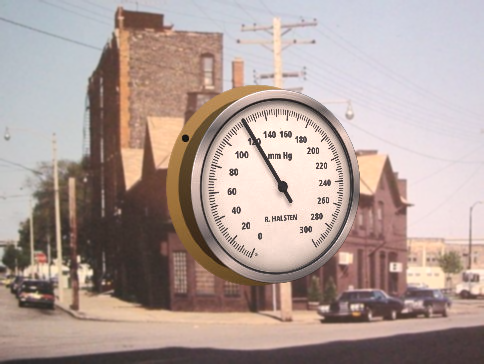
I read 120 mmHg
